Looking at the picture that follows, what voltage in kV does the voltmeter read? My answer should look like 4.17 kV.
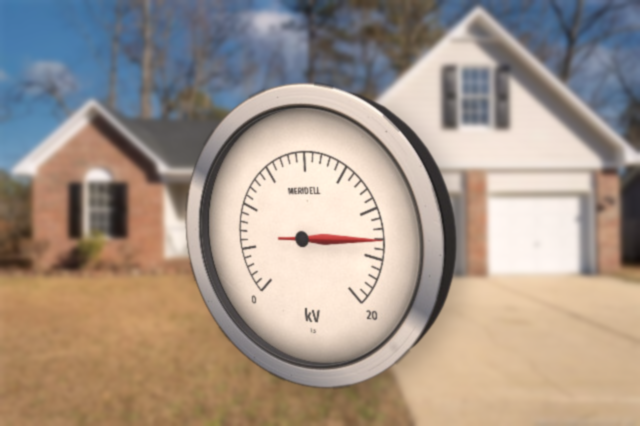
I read 16.5 kV
